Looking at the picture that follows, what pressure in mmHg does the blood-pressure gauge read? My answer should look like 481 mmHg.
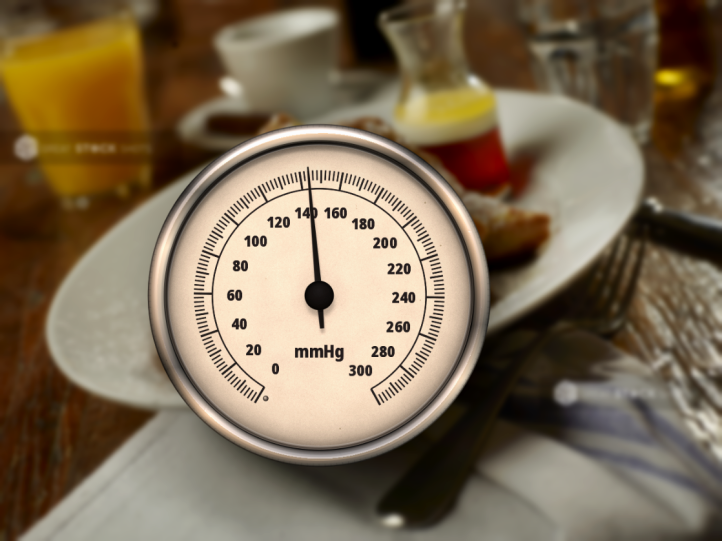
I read 144 mmHg
